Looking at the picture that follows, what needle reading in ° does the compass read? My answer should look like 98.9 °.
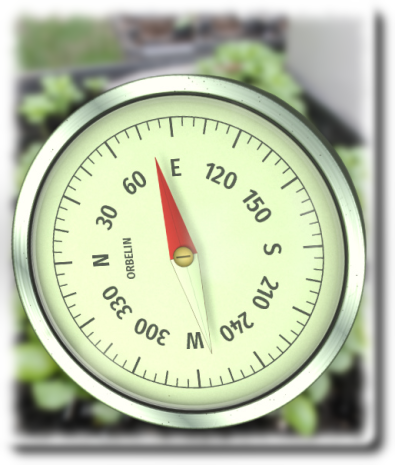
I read 80 °
